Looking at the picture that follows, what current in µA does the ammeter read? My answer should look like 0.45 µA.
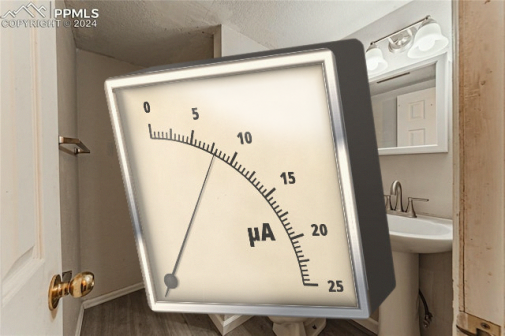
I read 8 µA
